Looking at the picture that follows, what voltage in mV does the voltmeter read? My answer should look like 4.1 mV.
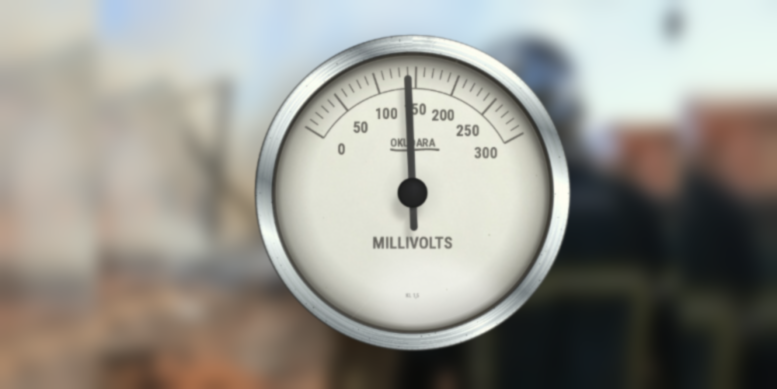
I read 140 mV
